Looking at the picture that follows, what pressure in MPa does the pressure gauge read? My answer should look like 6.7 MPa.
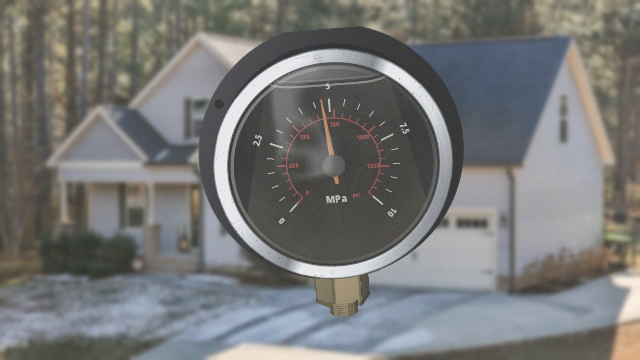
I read 4.75 MPa
